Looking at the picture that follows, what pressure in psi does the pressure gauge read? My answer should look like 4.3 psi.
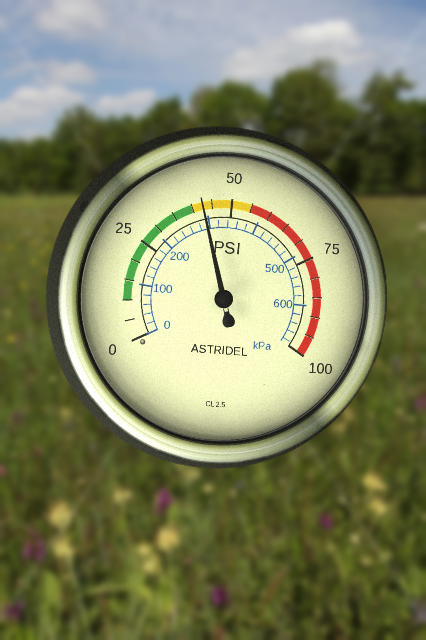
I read 42.5 psi
